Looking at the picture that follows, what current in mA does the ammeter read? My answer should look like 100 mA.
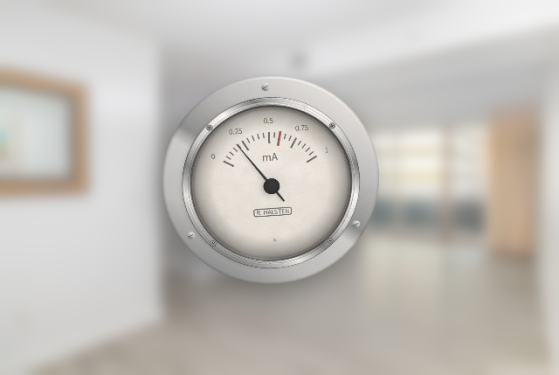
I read 0.2 mA
